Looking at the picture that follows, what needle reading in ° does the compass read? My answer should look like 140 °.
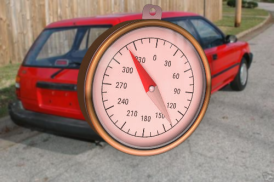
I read 320 °
